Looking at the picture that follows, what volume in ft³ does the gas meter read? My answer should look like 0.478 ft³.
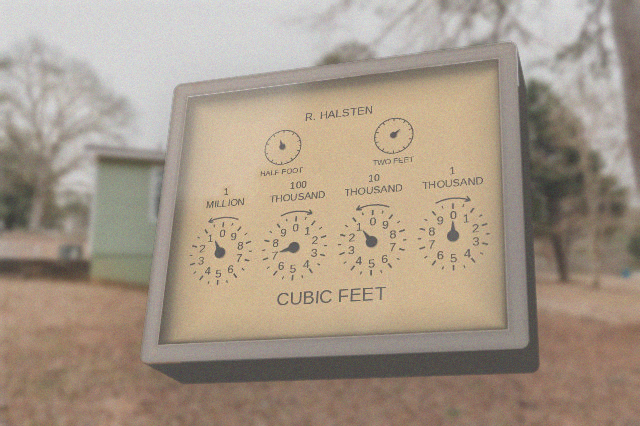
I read 71000 ft³
